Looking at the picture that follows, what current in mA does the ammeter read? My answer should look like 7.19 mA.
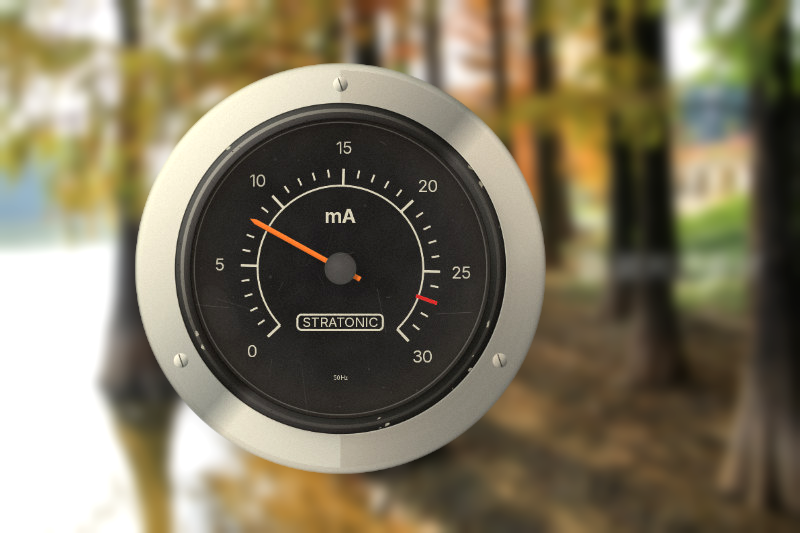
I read 8 mA
